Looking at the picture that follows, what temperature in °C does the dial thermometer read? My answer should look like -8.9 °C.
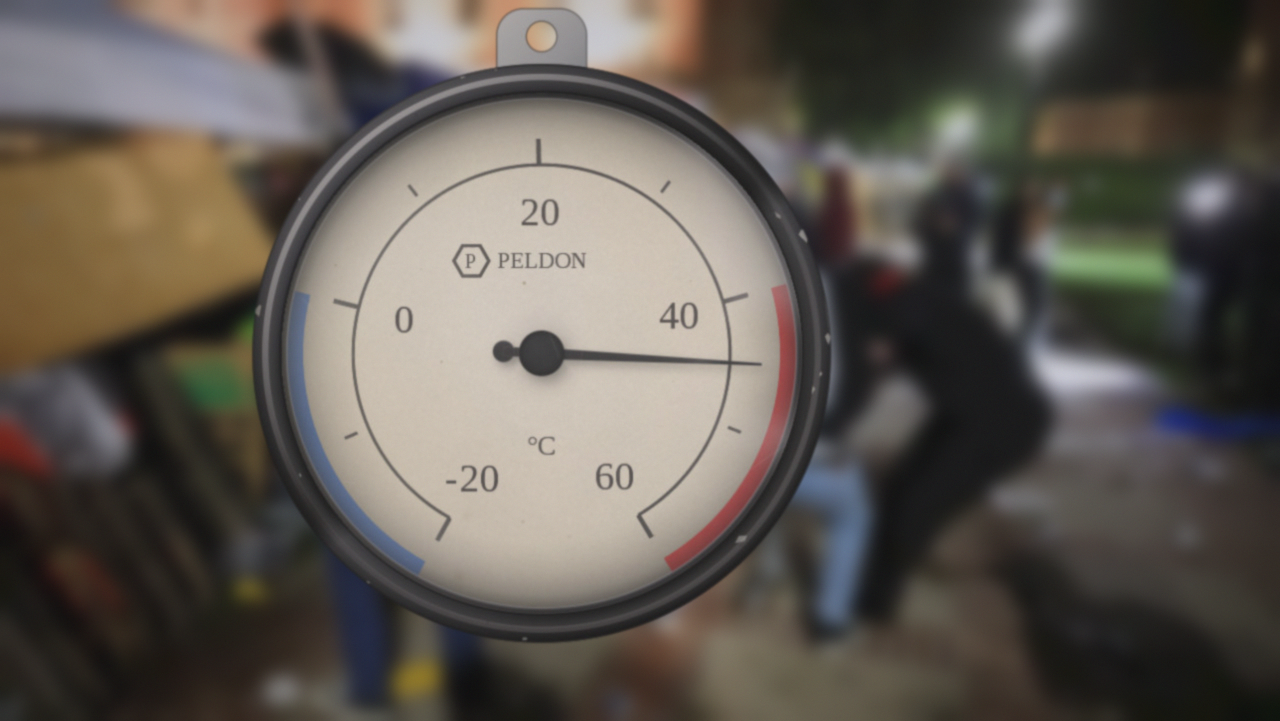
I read 45 °C
